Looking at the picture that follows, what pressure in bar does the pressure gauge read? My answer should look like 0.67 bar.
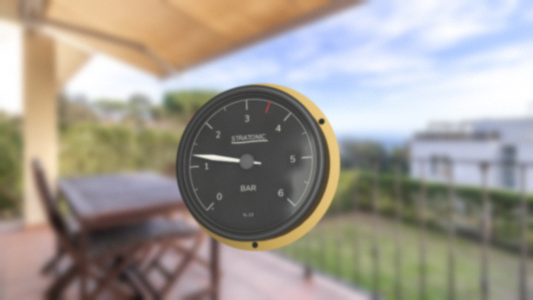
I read 1.25 bar
